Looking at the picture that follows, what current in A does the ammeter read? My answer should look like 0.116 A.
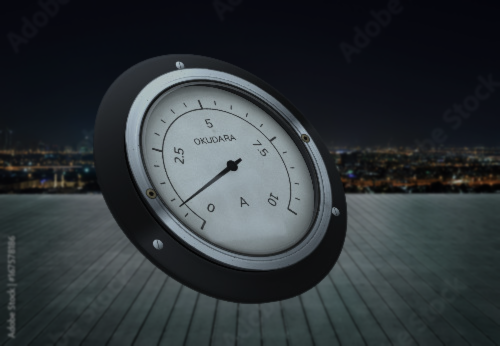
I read 0.75 A
